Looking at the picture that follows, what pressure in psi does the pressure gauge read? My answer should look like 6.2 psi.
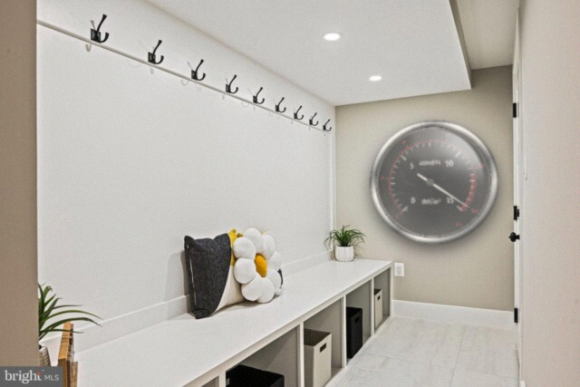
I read 14.5 psi
